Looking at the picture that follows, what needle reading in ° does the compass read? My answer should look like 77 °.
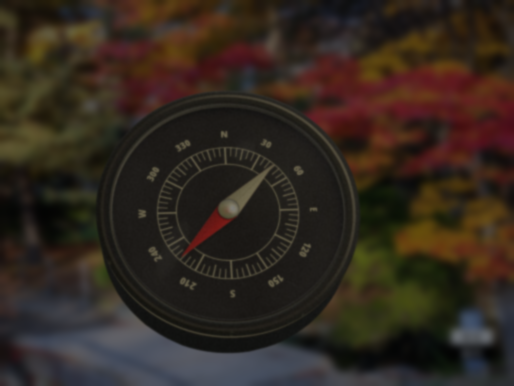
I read 225 °
